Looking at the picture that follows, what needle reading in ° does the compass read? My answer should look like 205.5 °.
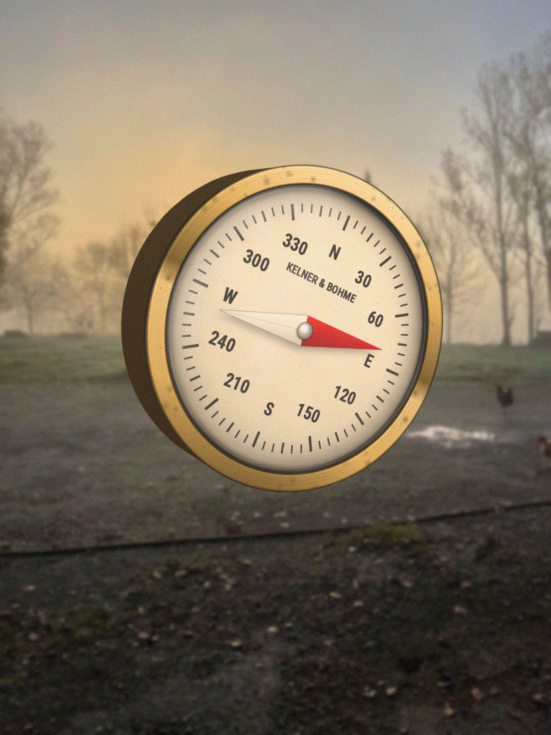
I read 80 °
